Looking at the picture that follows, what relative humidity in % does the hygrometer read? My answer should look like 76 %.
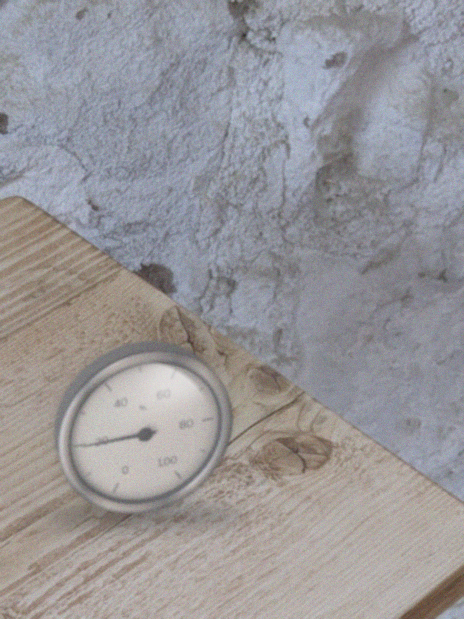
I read 20 %
